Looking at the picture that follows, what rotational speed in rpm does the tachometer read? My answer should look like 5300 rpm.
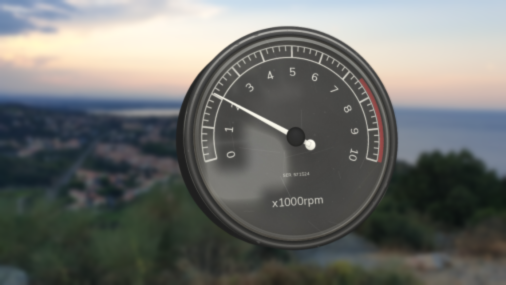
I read 2000 rpm
